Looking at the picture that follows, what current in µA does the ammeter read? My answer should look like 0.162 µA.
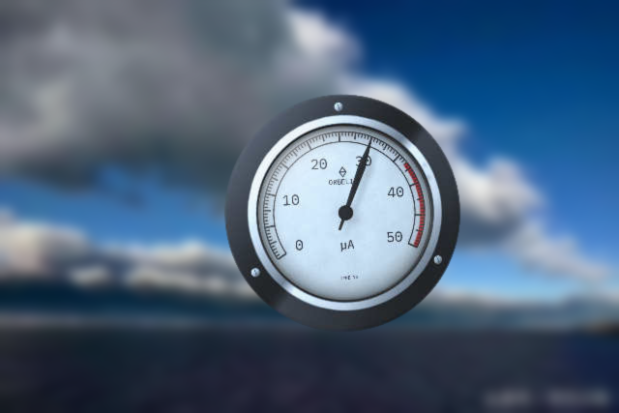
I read 30 µA
